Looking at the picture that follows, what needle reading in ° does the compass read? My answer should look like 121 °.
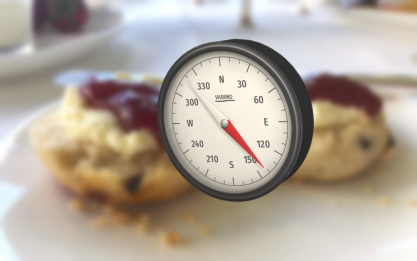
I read 140 °
